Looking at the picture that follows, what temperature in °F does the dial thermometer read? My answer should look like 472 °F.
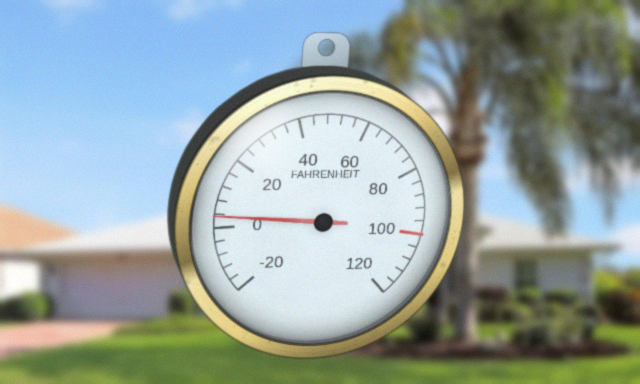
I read 4 °F
